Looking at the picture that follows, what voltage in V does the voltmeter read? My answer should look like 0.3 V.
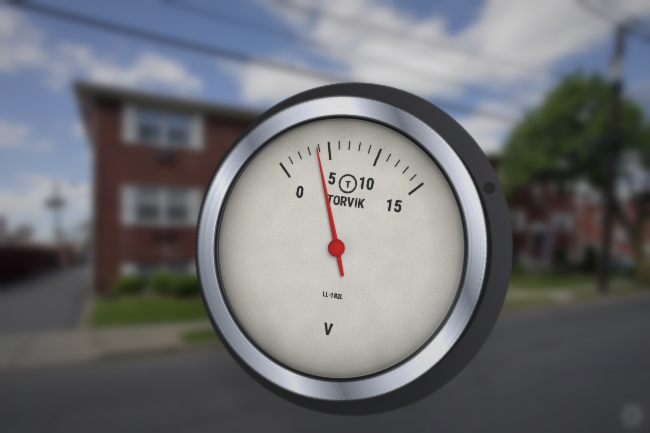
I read 4 V
